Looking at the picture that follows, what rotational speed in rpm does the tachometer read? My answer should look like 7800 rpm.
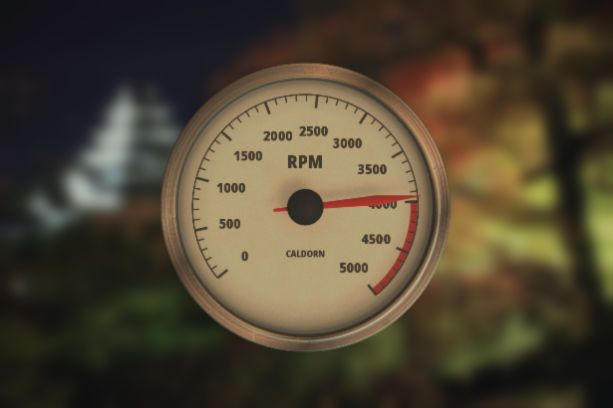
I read 3950 rpm
